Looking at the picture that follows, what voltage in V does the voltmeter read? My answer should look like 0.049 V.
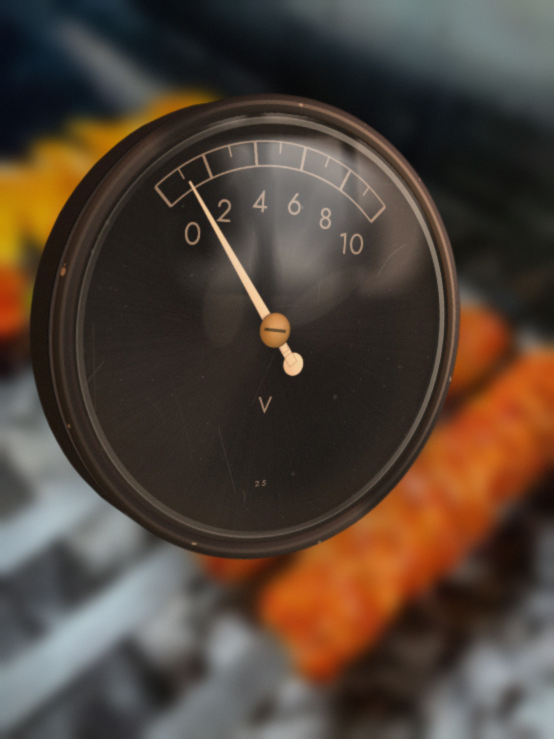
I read 1 V
